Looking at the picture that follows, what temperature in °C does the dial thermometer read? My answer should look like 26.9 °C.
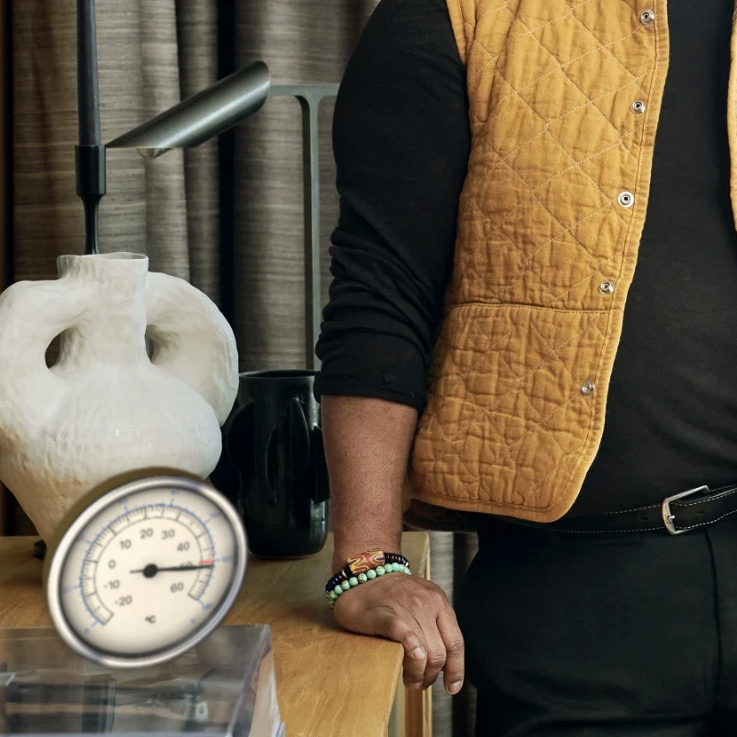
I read 50 °C
